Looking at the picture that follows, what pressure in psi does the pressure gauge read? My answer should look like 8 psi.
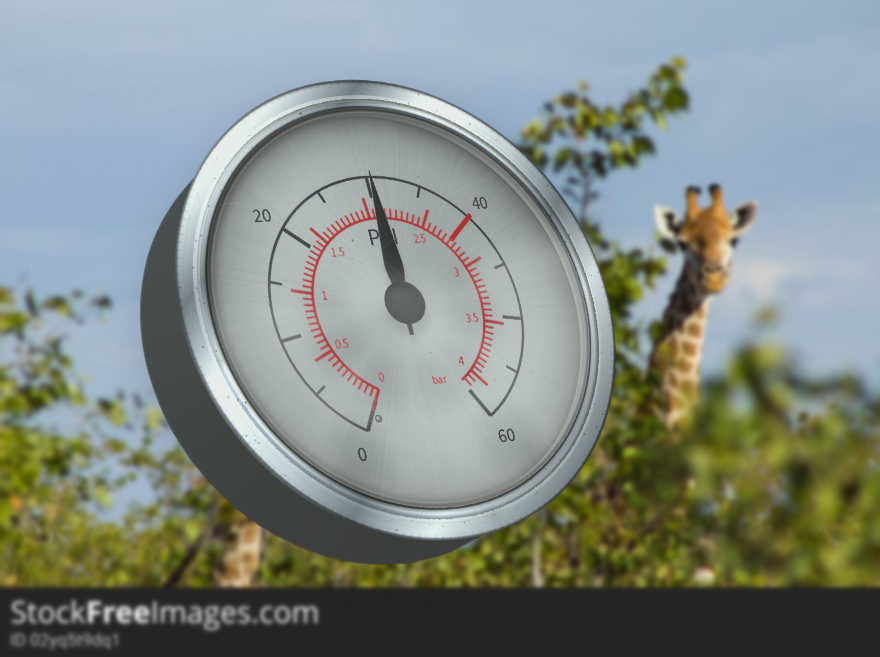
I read 30 psi
